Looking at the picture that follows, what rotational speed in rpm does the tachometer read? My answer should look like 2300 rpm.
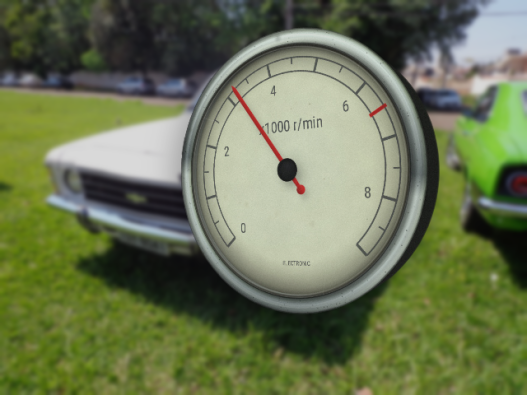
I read 3250 rpm
